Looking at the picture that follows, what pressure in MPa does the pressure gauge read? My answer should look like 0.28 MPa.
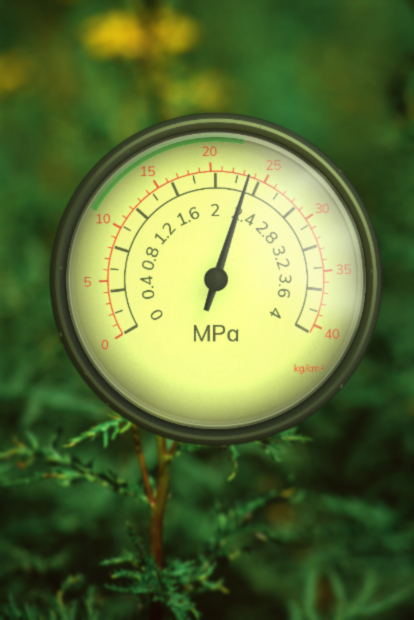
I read 2.3 MPa
